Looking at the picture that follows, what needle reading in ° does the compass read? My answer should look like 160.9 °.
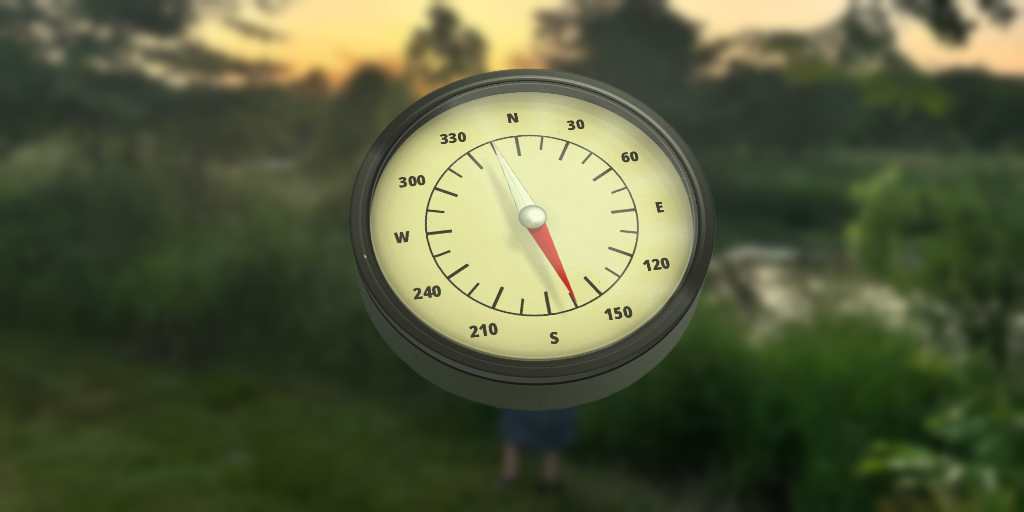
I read 165 °
